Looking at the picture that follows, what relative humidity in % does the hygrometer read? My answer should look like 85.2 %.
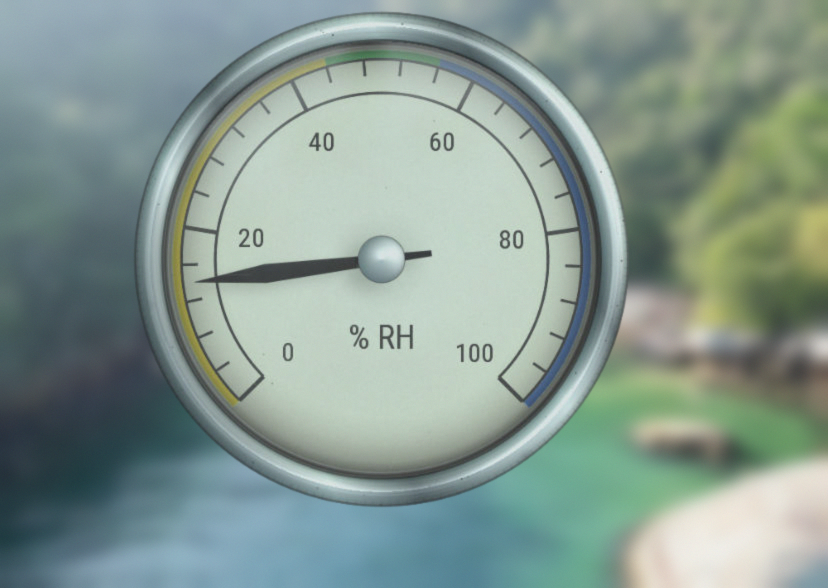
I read 14 %
